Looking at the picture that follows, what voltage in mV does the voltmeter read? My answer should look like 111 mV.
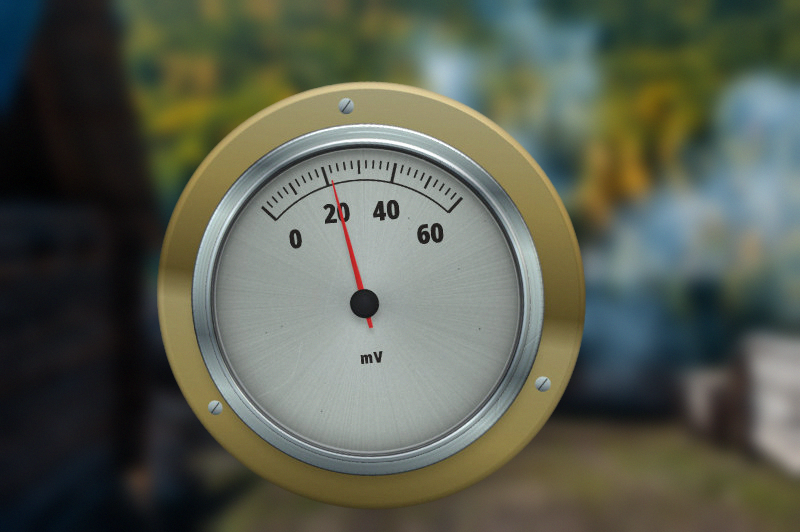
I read 22 mV
